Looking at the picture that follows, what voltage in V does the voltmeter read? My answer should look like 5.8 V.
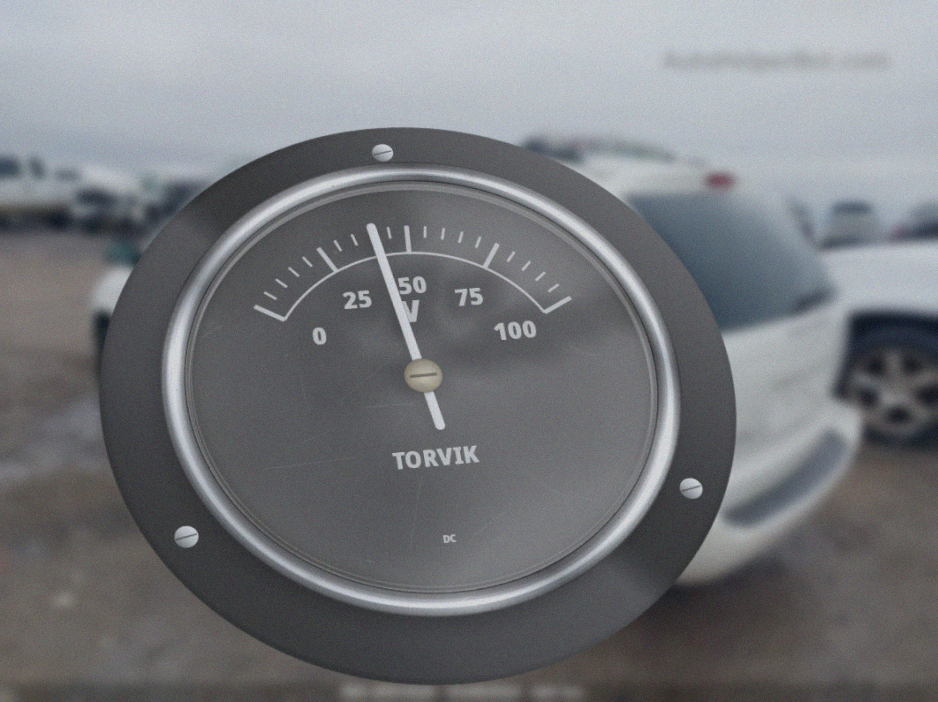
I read 40 V
